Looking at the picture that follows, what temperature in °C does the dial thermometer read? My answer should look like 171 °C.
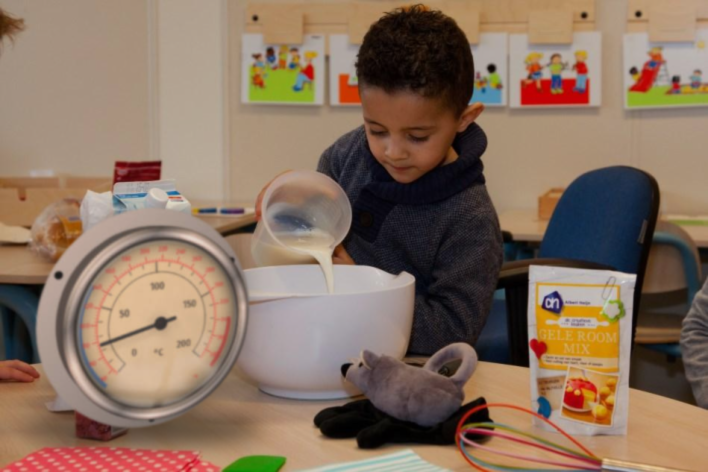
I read 25 °C
